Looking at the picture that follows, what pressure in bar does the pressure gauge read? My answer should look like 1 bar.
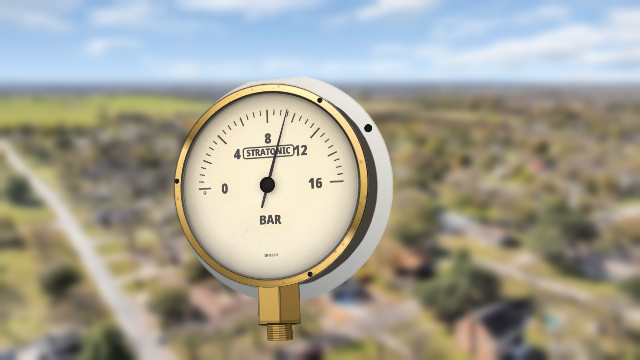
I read 9.5 bar
